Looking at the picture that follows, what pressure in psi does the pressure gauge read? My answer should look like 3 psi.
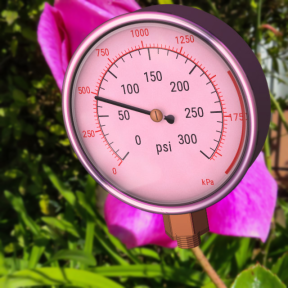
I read 70 psi
